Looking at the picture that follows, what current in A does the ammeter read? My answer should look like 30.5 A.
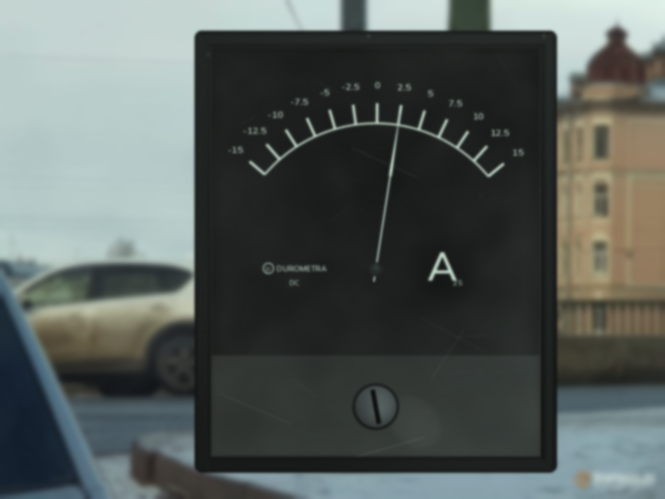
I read 2.5 A
